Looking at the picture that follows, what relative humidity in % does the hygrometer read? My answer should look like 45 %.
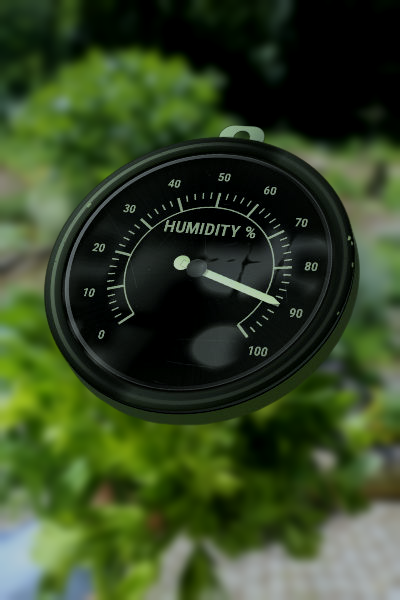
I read 90 %
